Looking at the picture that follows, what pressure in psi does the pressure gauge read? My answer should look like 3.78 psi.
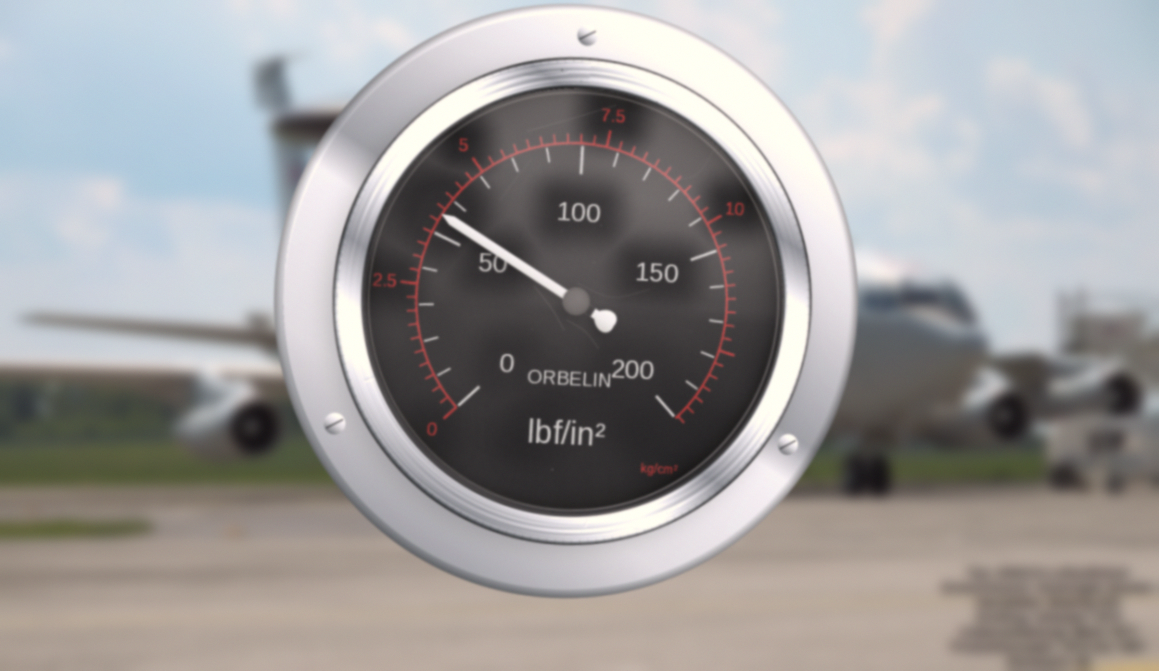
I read 55 psi
